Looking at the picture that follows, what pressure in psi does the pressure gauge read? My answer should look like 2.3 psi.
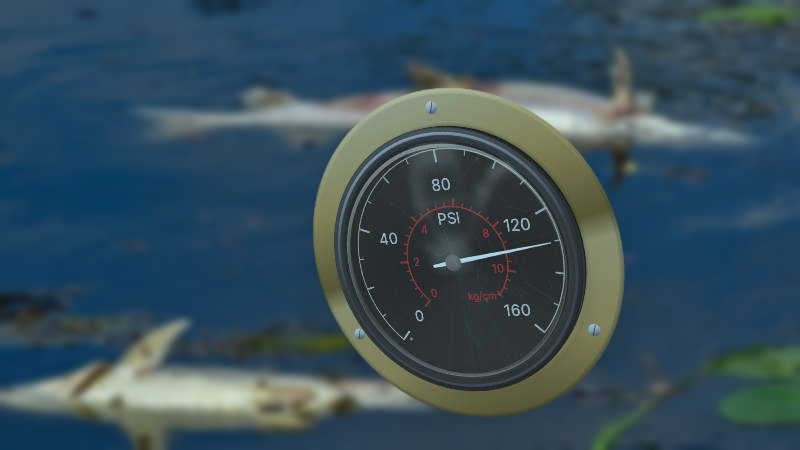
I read 130 psi
